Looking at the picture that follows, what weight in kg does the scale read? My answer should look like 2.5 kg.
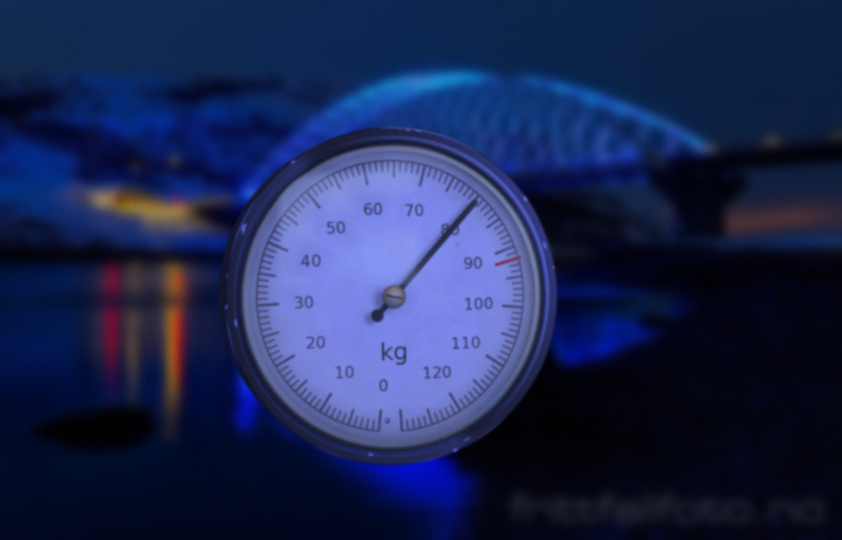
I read 80 kg
